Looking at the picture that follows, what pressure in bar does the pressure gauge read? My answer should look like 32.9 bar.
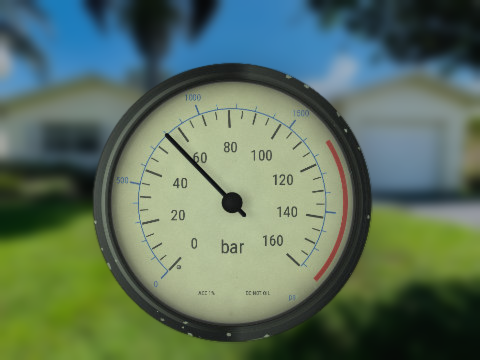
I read 55 bar
